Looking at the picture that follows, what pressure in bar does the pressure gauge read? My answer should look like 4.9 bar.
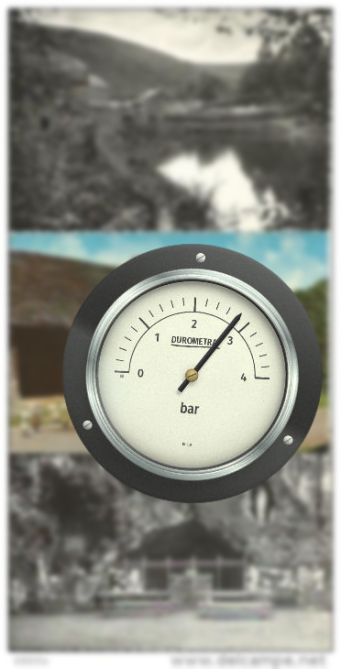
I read 2.8 bar
